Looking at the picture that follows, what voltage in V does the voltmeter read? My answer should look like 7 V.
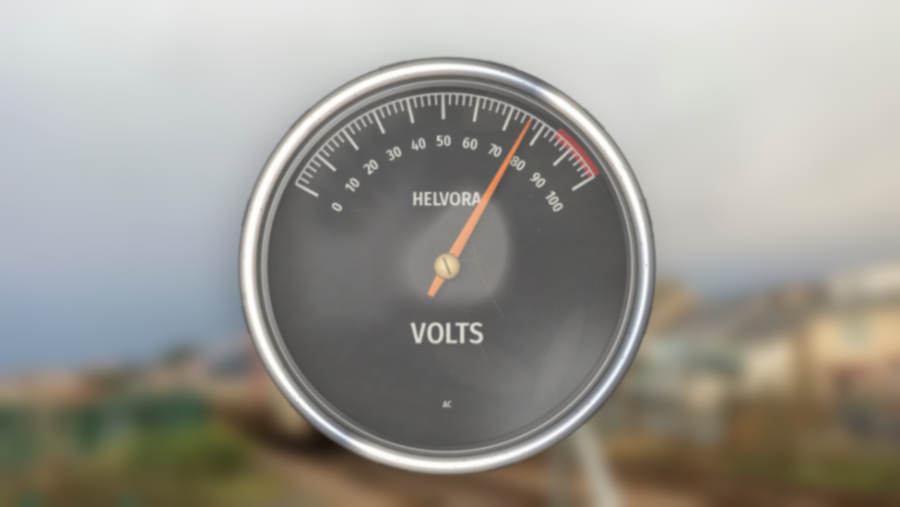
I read 76 V
